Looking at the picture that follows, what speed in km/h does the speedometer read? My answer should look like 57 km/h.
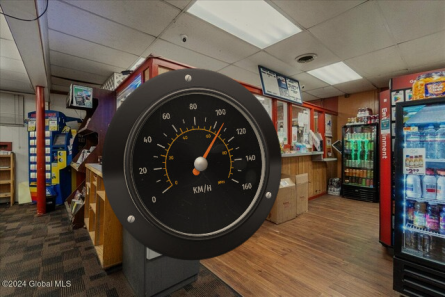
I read 105 km/h
